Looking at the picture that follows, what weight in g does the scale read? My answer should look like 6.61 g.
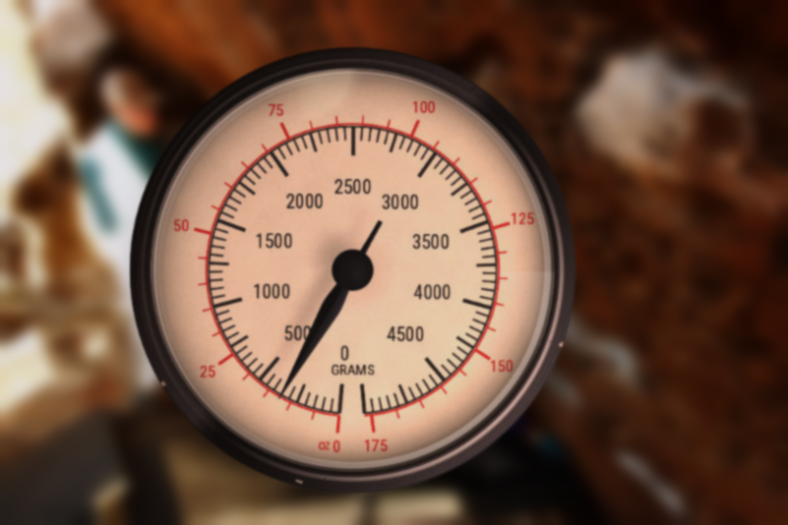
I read 350 g
